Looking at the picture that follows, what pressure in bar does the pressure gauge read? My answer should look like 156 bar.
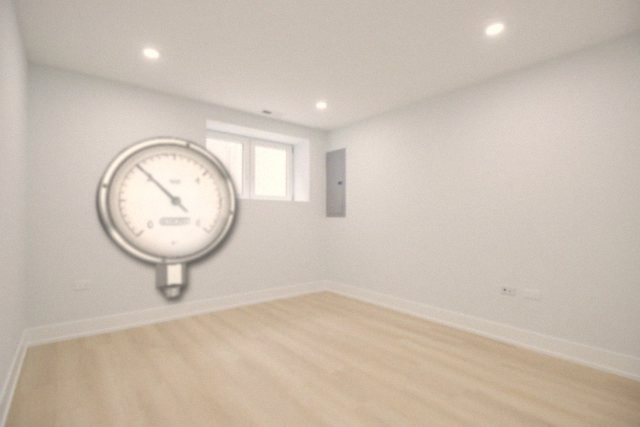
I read 2 bar
